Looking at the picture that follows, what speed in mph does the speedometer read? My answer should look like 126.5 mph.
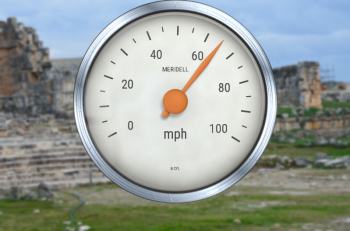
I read 65 mph
